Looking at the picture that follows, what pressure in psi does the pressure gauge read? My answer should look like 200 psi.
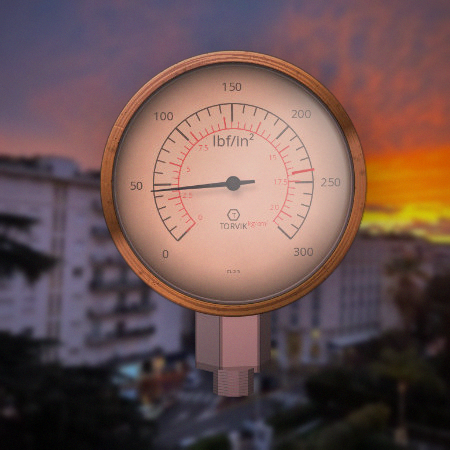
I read 45 psi
